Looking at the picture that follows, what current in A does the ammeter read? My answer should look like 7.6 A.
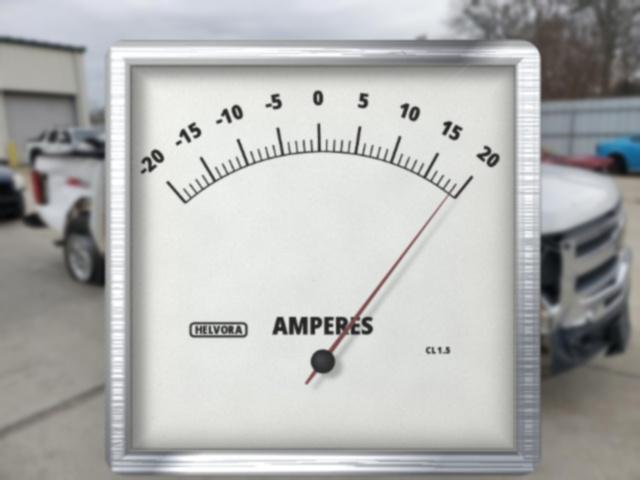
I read 19 A
